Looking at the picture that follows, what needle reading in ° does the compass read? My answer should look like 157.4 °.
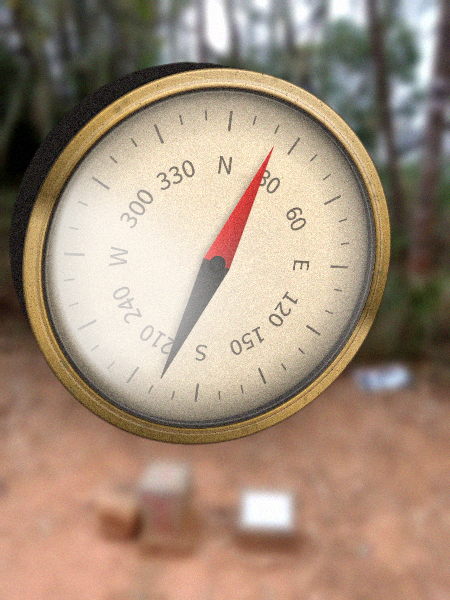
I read 20 °
